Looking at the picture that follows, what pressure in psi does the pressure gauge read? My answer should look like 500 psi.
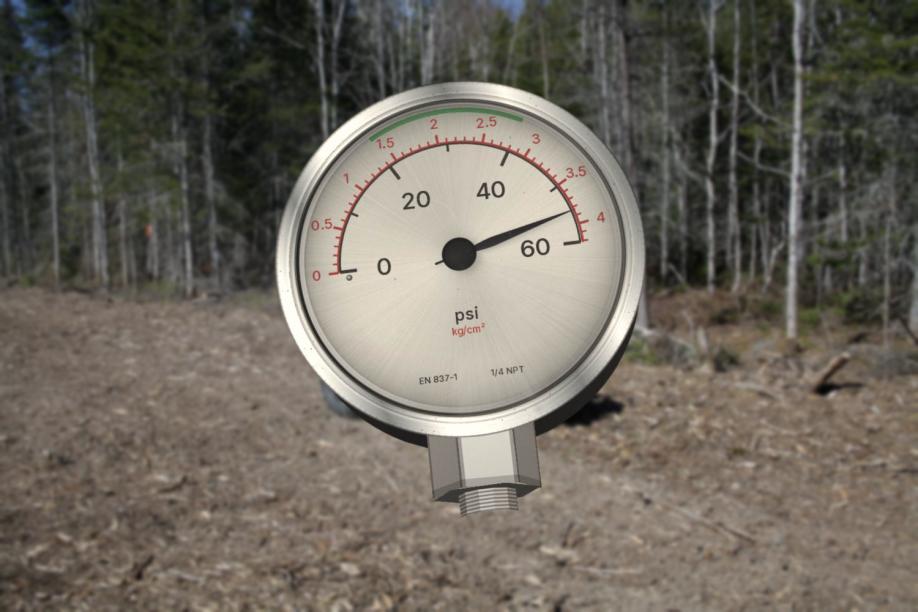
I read 55 psi
